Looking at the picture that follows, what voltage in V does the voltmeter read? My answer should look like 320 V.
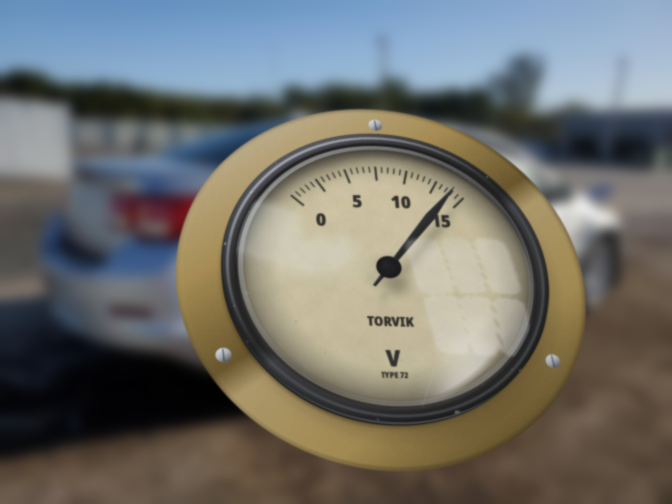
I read 14 V
